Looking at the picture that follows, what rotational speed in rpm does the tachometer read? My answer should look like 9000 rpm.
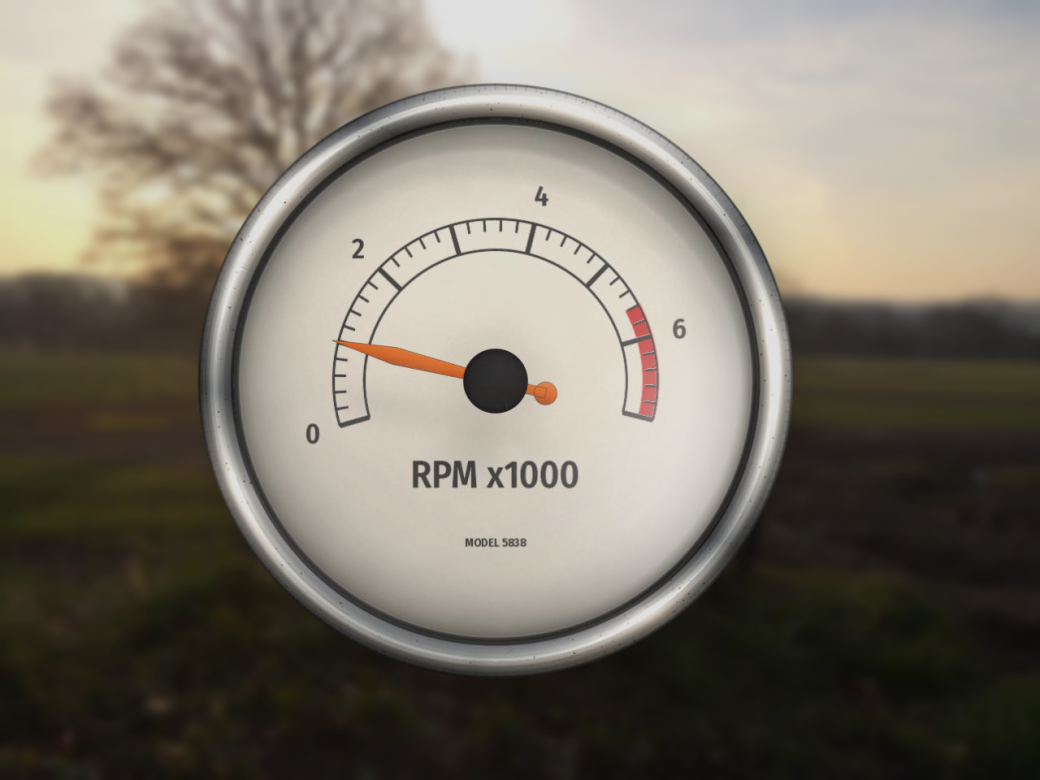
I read 1000 rpm
